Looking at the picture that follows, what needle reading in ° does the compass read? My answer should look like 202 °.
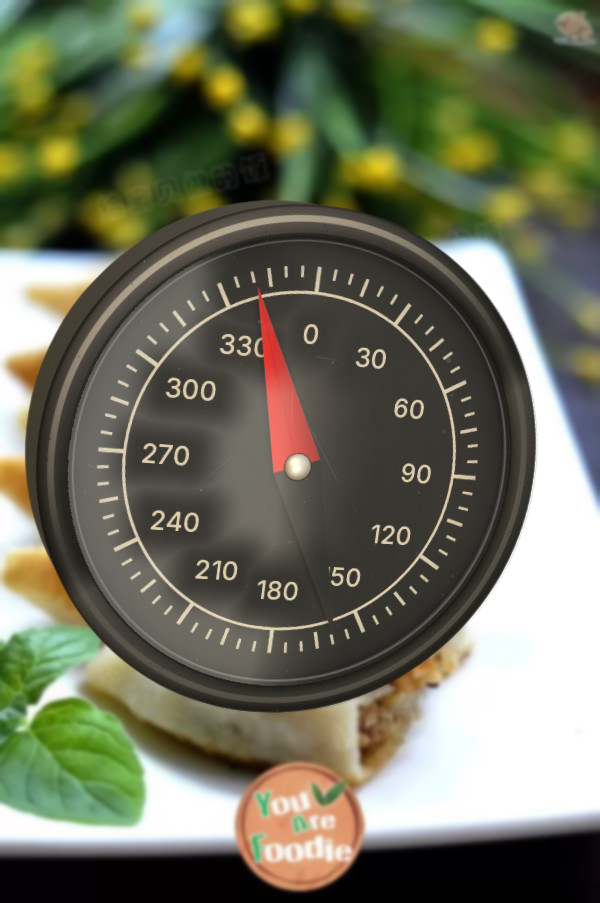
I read 340 °
